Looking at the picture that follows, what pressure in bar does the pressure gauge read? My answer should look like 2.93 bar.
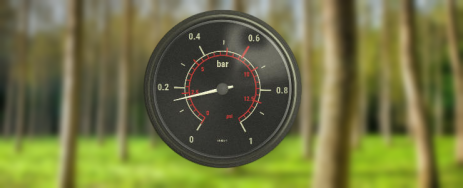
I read 0.15 bar
